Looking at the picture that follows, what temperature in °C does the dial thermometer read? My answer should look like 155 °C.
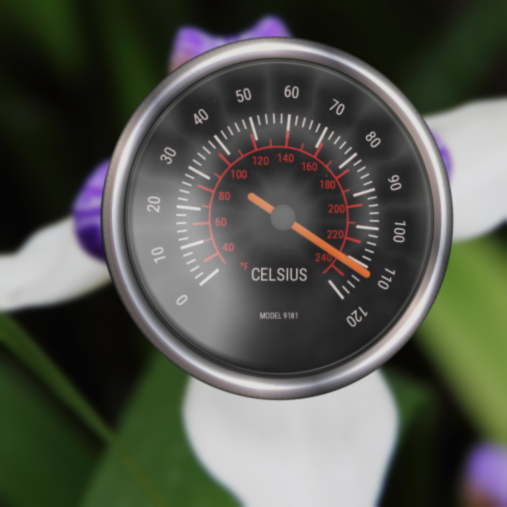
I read 112 °C
